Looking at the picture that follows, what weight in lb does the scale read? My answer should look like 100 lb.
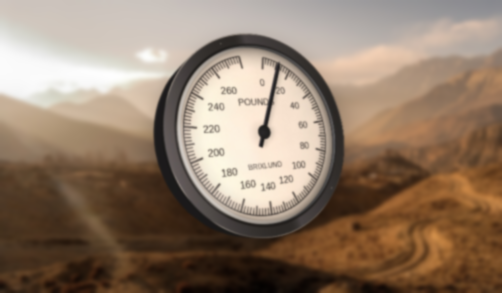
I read 10 lb
